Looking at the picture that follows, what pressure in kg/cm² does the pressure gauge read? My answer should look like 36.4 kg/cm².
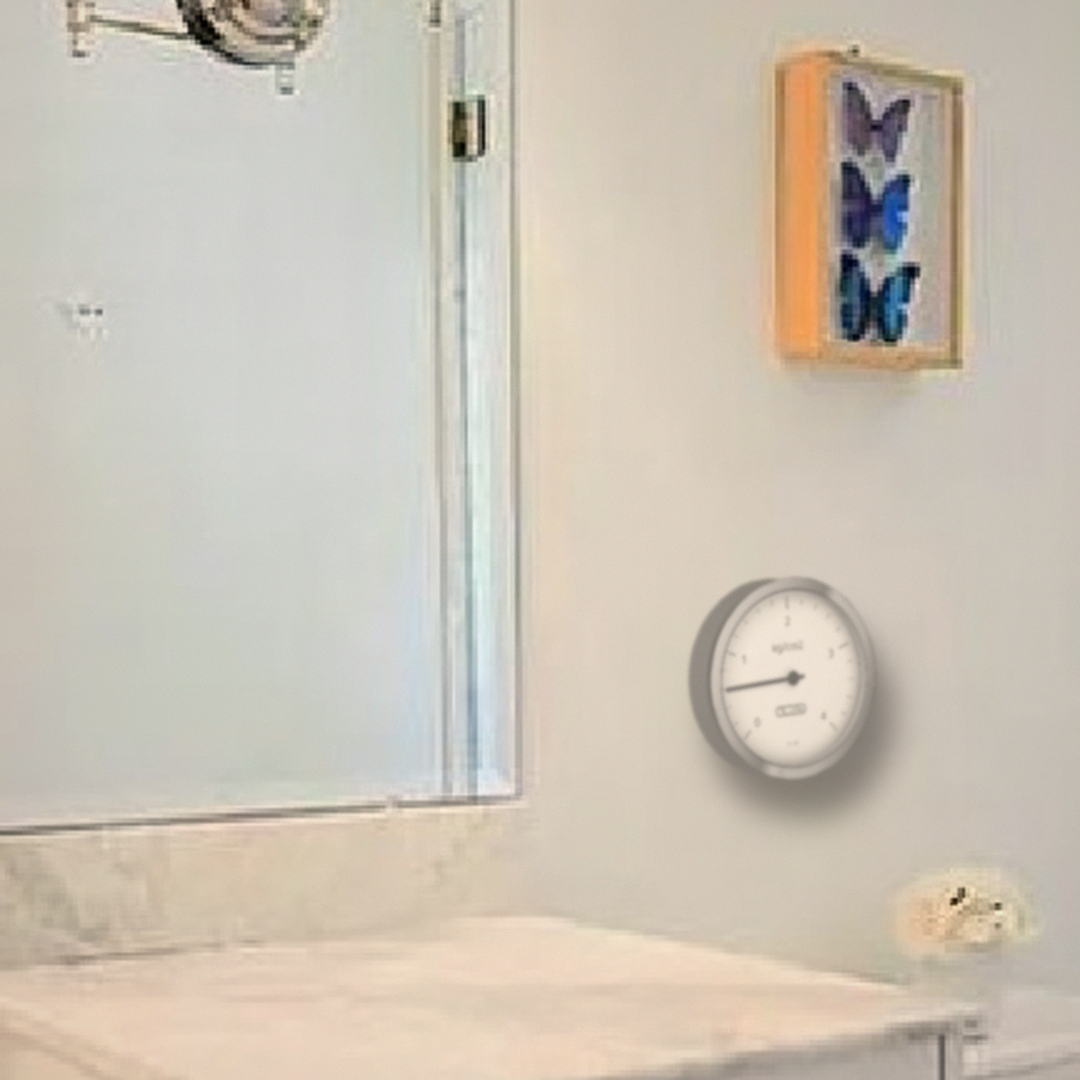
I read 0.6 kg/cm²
